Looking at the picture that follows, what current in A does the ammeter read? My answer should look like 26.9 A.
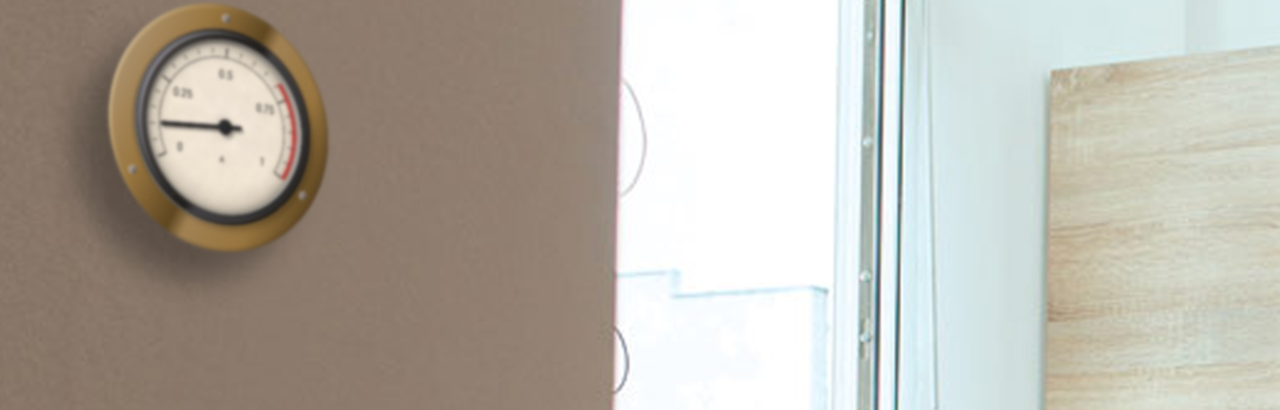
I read 0.1 A
